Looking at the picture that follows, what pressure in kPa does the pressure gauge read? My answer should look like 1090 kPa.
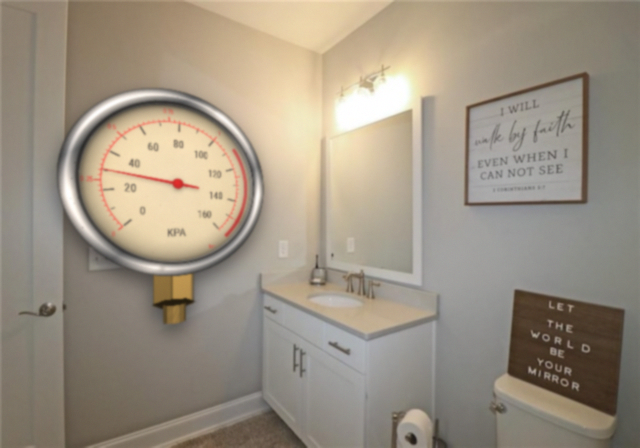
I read 30 kPa
